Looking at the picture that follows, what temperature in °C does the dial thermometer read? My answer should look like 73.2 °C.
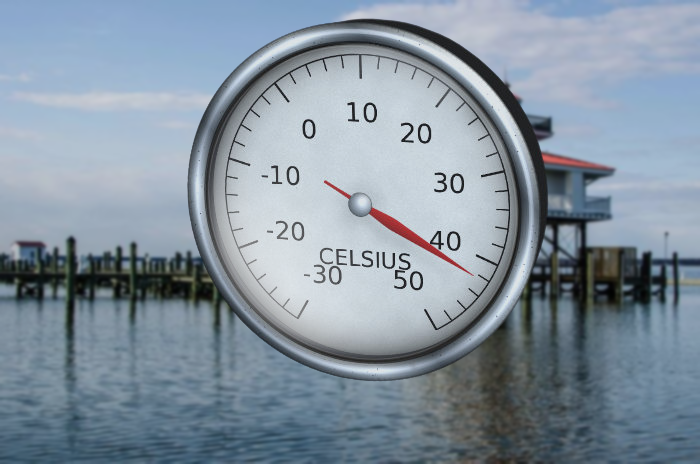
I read 42 °C
